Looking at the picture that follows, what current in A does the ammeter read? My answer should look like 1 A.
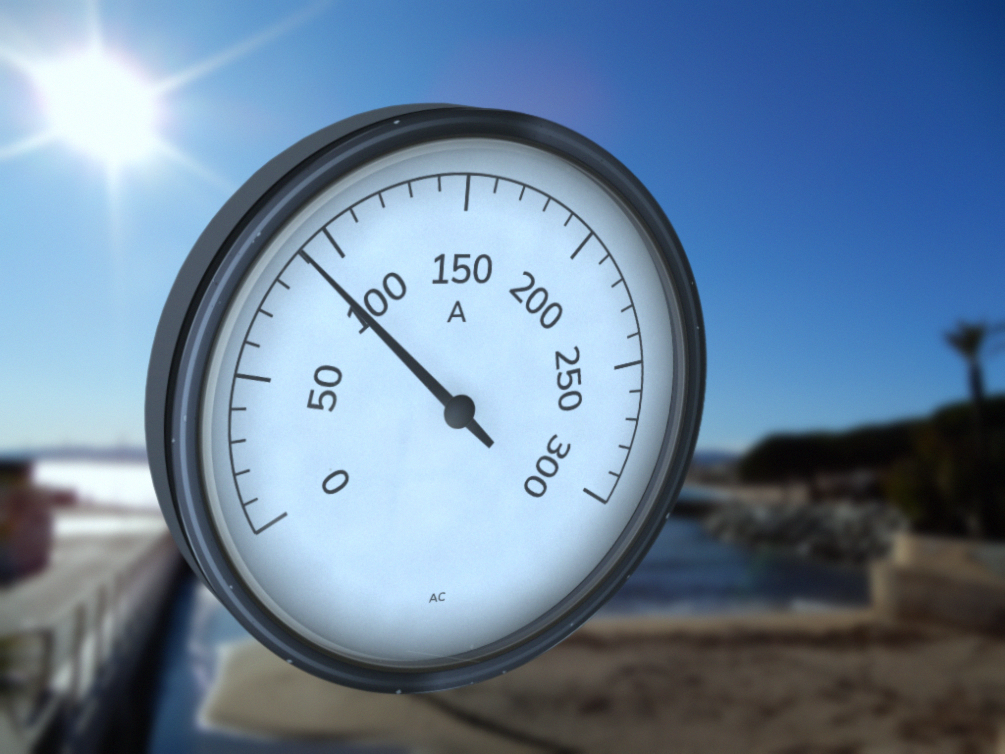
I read 90 A
